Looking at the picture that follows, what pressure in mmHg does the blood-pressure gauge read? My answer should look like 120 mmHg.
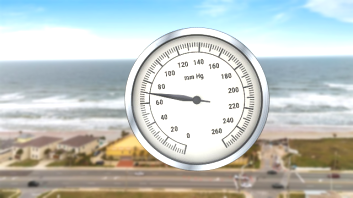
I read 70 mmHg
